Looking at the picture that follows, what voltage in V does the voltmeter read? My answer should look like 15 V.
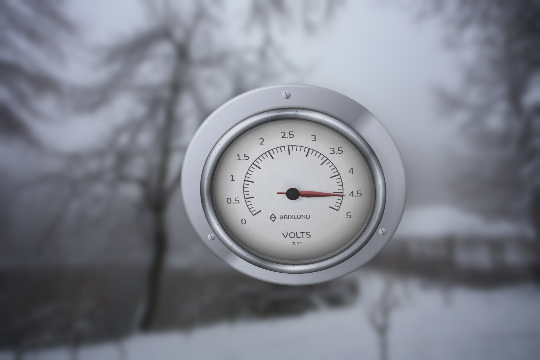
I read 4.5 V
